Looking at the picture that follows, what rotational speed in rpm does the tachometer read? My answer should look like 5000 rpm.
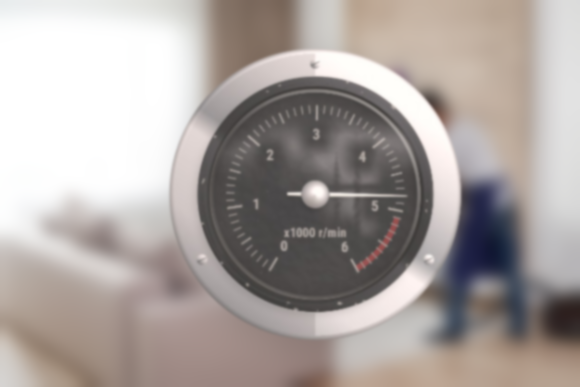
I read 4800 rpm
